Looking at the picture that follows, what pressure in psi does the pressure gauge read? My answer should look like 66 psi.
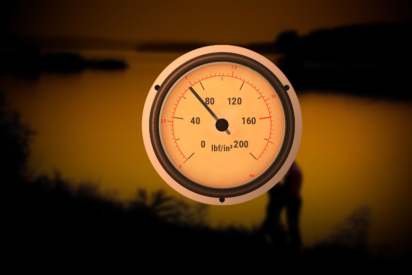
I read 70 psi
